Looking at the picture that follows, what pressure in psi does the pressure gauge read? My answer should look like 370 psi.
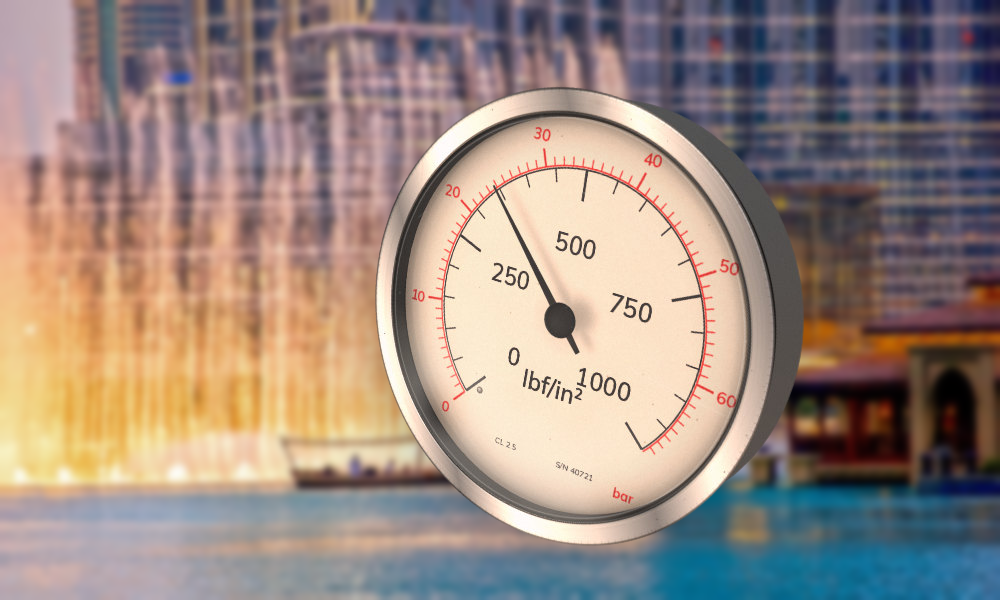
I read 350 psi
